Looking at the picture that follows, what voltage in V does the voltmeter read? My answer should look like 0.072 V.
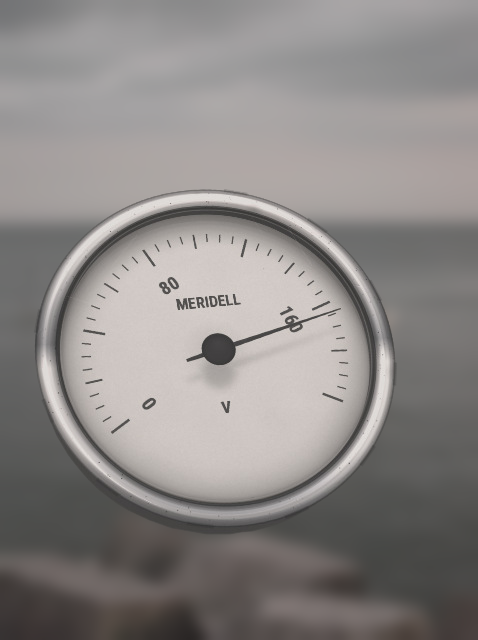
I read 165 V
